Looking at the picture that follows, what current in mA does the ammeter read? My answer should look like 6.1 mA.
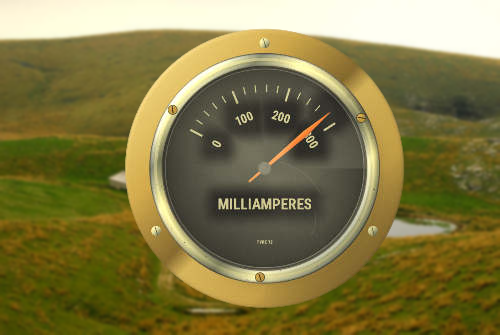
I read 280 mA
